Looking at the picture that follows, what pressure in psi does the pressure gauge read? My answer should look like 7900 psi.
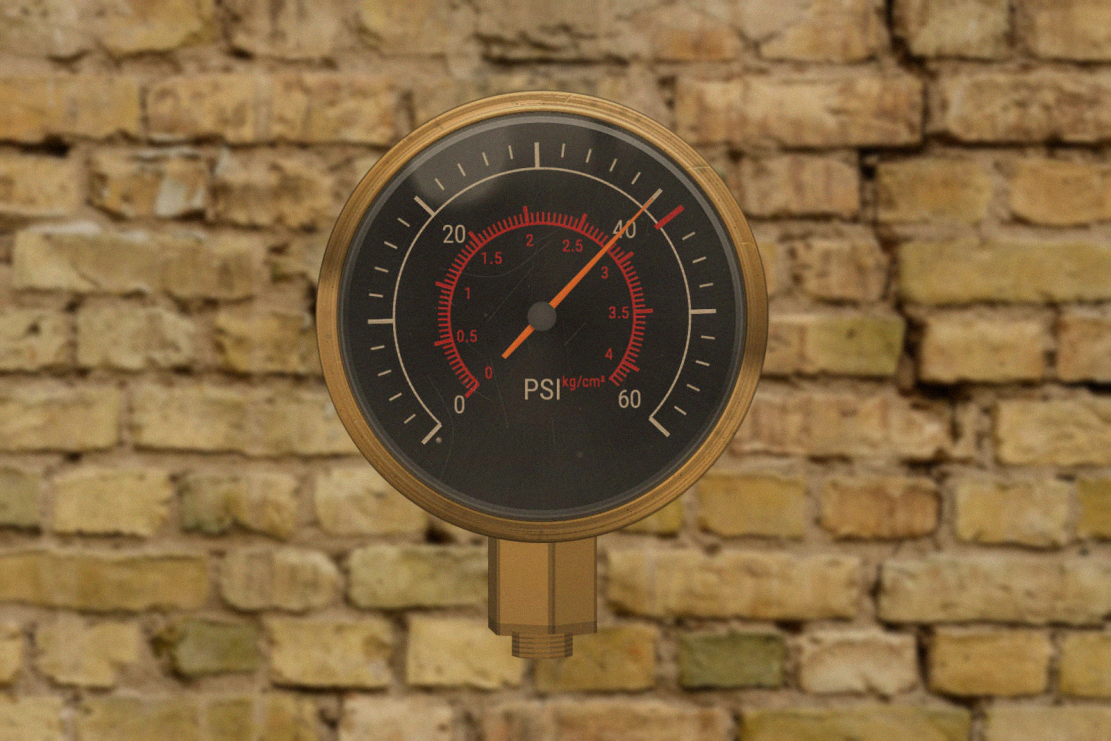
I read 40 psi
